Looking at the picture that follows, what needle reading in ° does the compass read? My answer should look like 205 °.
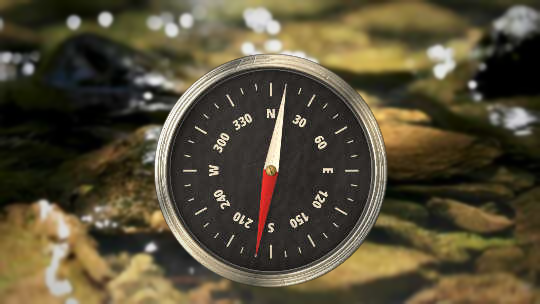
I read 190 °
